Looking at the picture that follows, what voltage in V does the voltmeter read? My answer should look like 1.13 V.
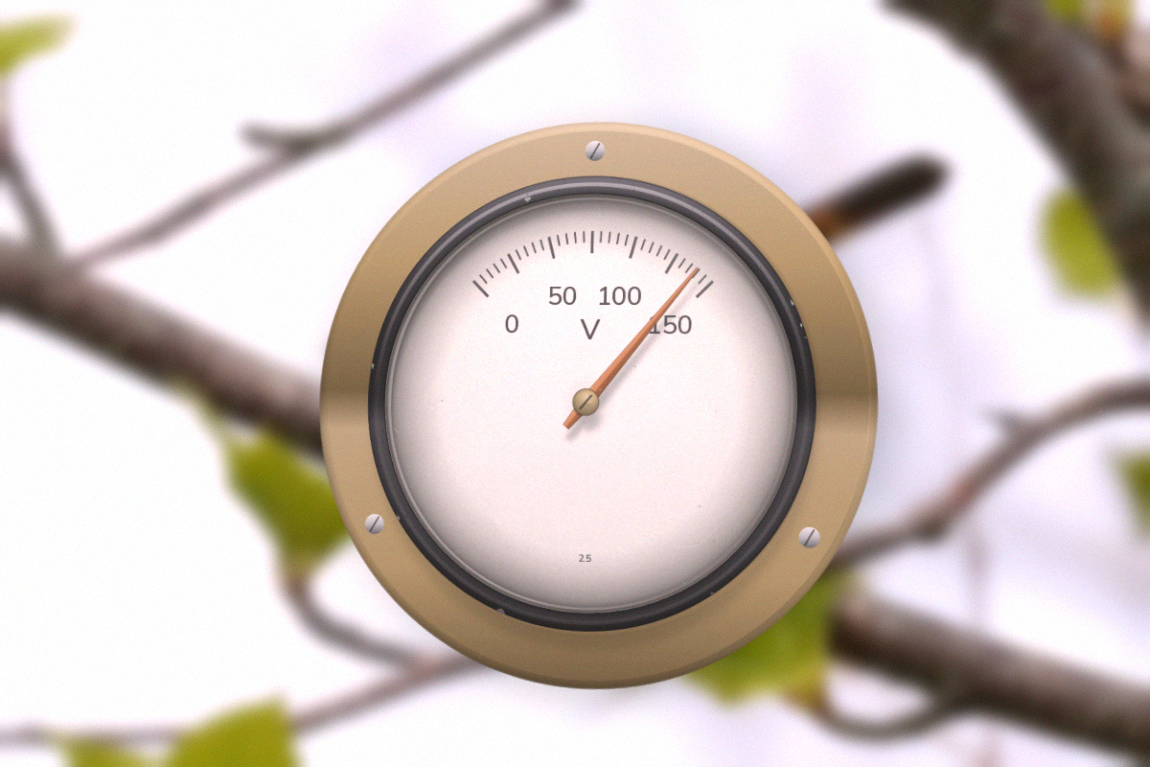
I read 140 V
